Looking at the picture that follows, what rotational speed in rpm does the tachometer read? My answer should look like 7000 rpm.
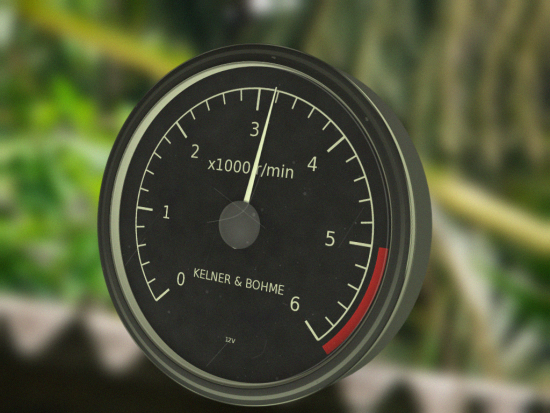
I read 3200 rpm
